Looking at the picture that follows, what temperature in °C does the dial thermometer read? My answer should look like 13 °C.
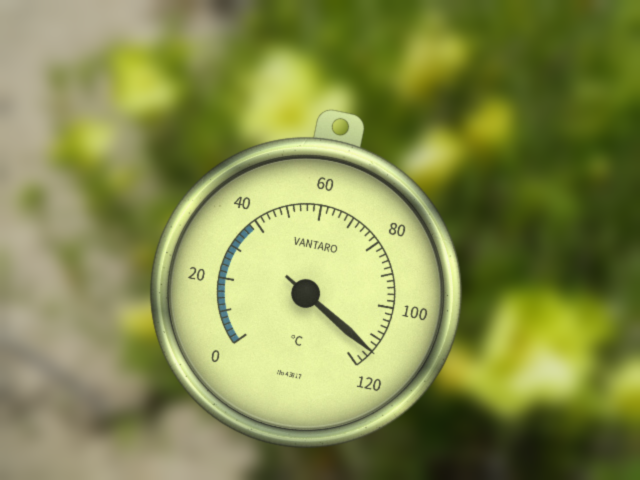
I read 114 °C
